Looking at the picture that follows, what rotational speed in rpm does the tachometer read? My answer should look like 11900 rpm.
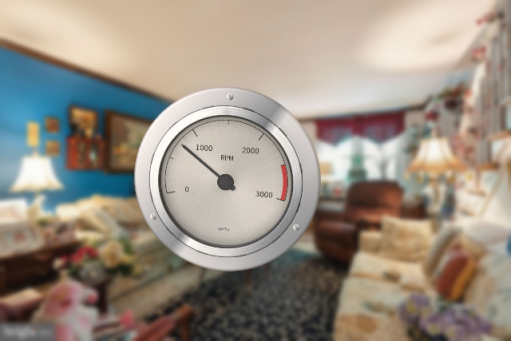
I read 750 rpm
